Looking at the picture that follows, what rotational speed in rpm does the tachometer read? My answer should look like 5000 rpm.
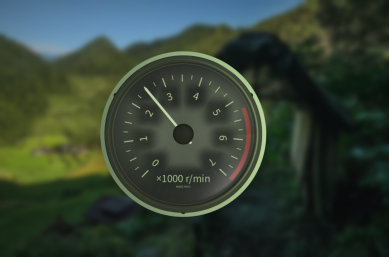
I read 2500 rpm
